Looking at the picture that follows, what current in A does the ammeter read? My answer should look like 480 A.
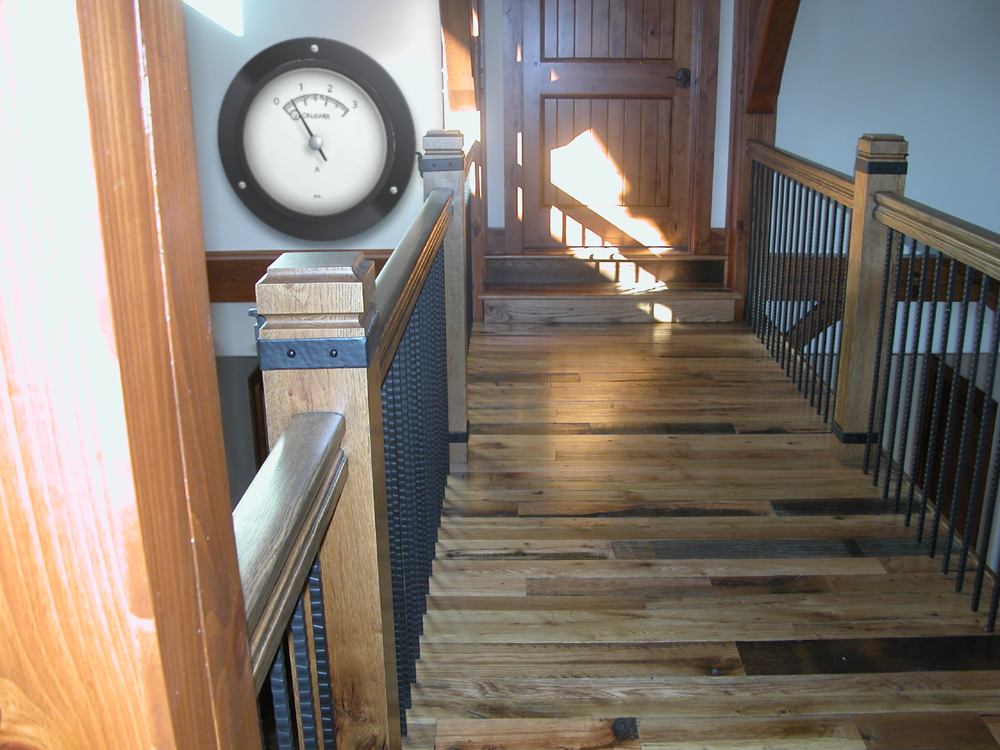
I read 0.5 A
